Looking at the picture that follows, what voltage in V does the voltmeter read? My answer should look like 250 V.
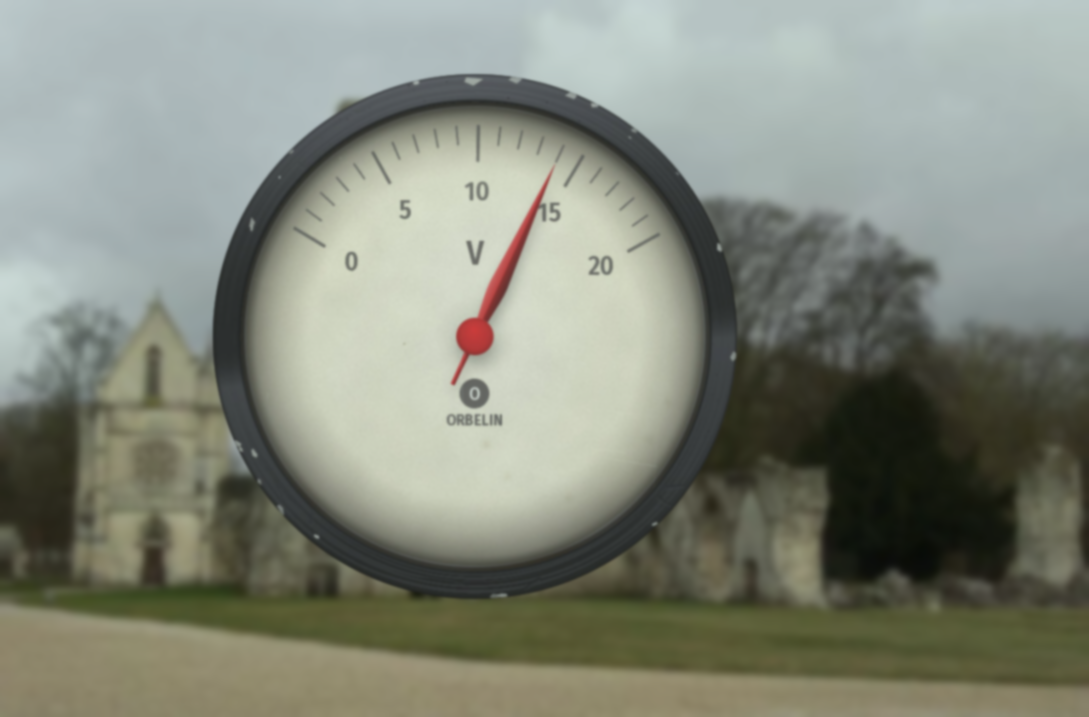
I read 14 V
